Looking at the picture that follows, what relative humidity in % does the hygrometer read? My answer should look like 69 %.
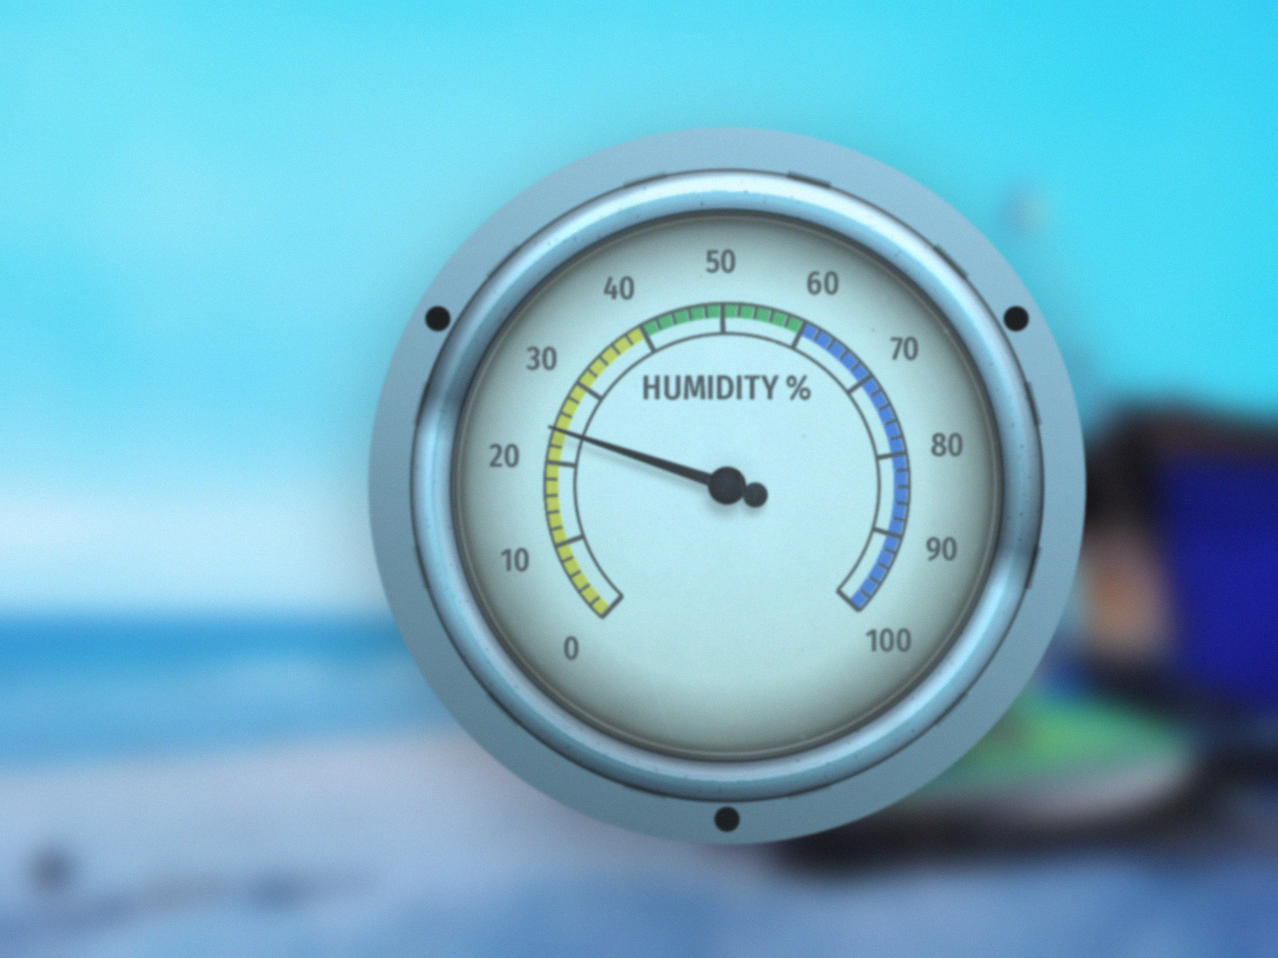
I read 24 %
